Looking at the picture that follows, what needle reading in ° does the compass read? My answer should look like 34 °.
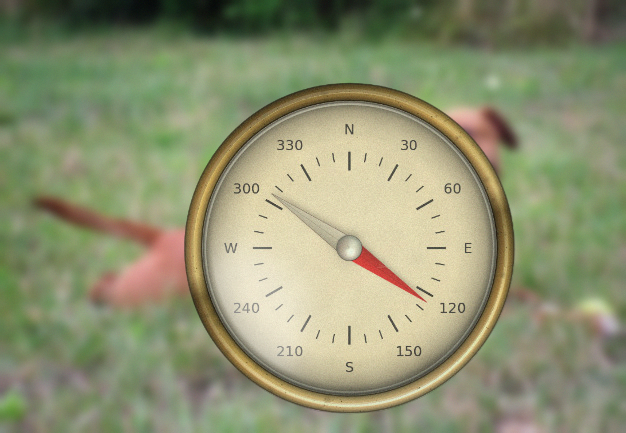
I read 125 °
